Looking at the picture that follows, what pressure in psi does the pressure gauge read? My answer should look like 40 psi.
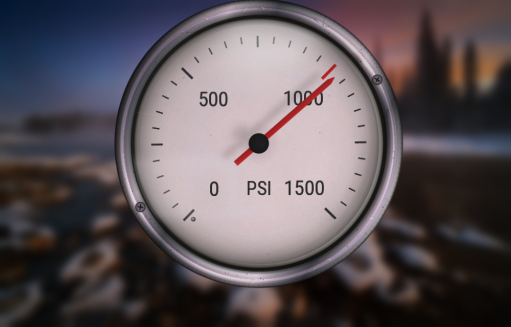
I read 1025 psi
